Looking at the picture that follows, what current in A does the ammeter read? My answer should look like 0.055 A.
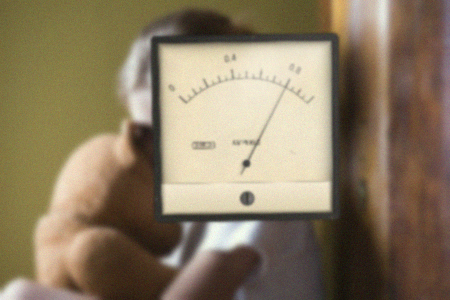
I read 0.8 A
